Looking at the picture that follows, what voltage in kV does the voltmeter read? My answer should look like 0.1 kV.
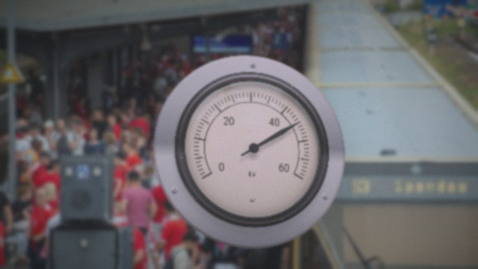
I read 45 kV
